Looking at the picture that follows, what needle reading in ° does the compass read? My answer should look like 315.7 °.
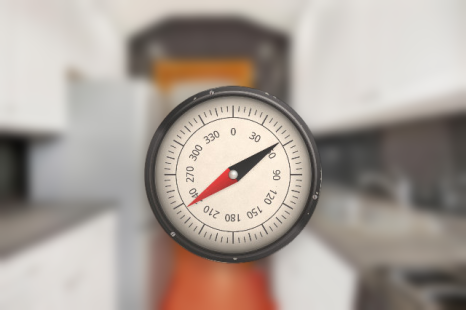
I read 235 °
